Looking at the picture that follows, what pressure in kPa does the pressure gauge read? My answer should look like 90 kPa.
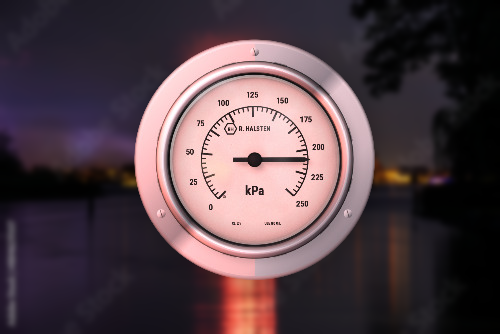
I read 210 kPa
